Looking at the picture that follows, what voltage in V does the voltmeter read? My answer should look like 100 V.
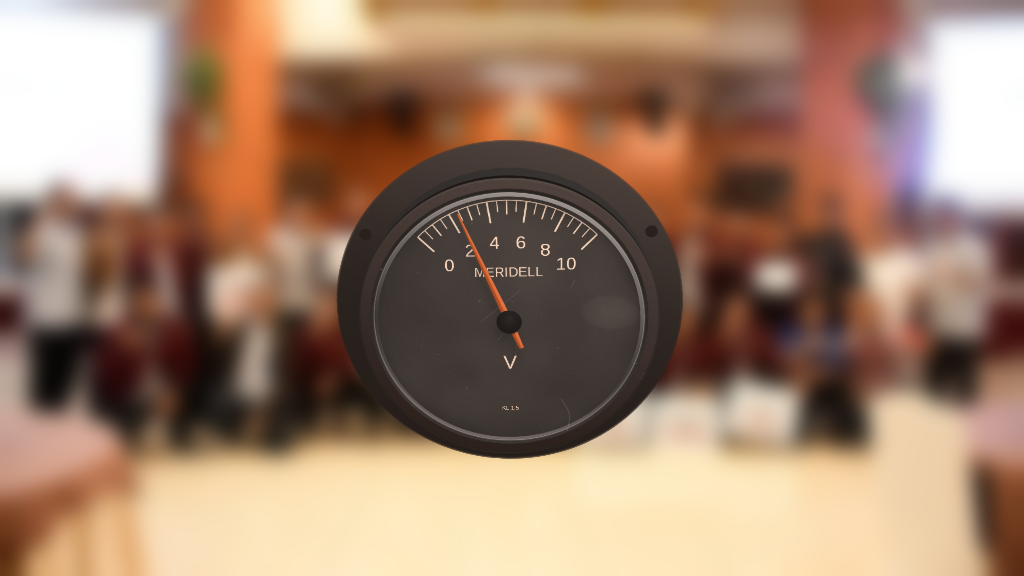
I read 2.5 V
